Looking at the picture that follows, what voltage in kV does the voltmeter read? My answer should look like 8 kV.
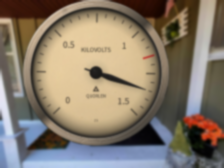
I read 1.35 kV
